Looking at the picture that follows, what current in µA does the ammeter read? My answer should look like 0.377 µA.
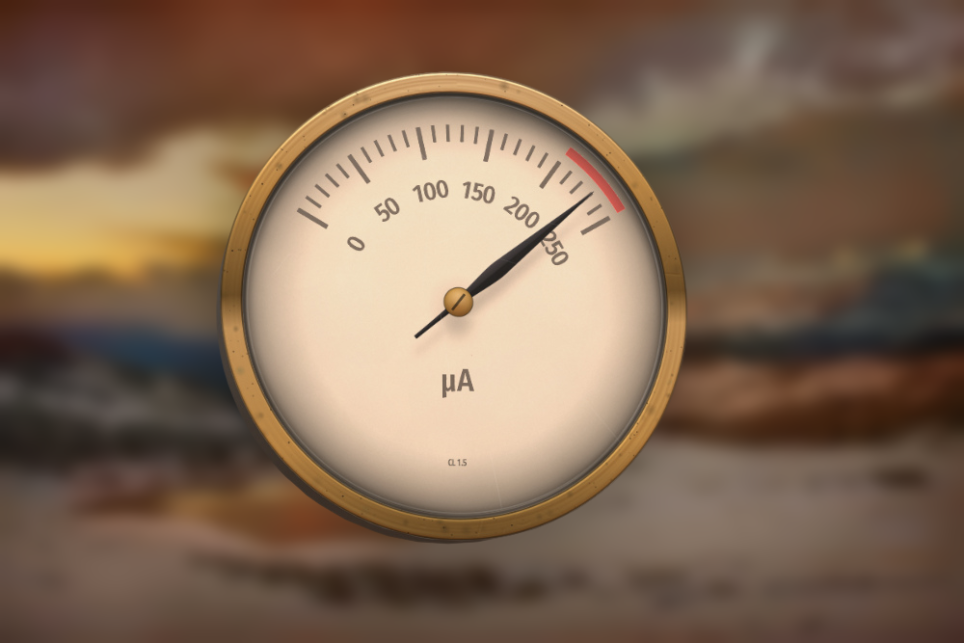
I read 230 µA
